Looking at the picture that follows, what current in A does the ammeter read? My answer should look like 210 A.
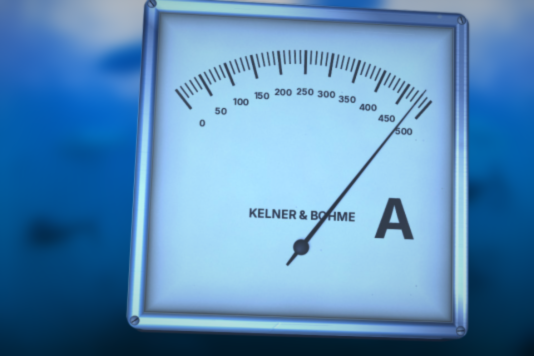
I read 480 A
